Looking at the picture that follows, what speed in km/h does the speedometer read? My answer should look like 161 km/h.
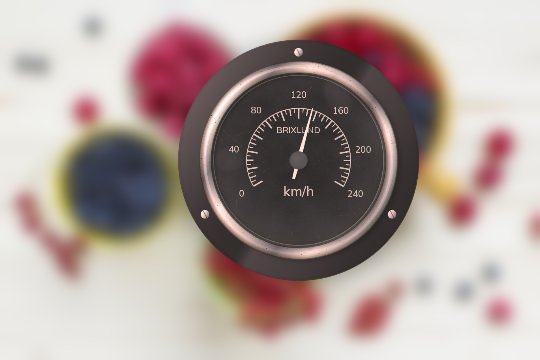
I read 135 km/h
